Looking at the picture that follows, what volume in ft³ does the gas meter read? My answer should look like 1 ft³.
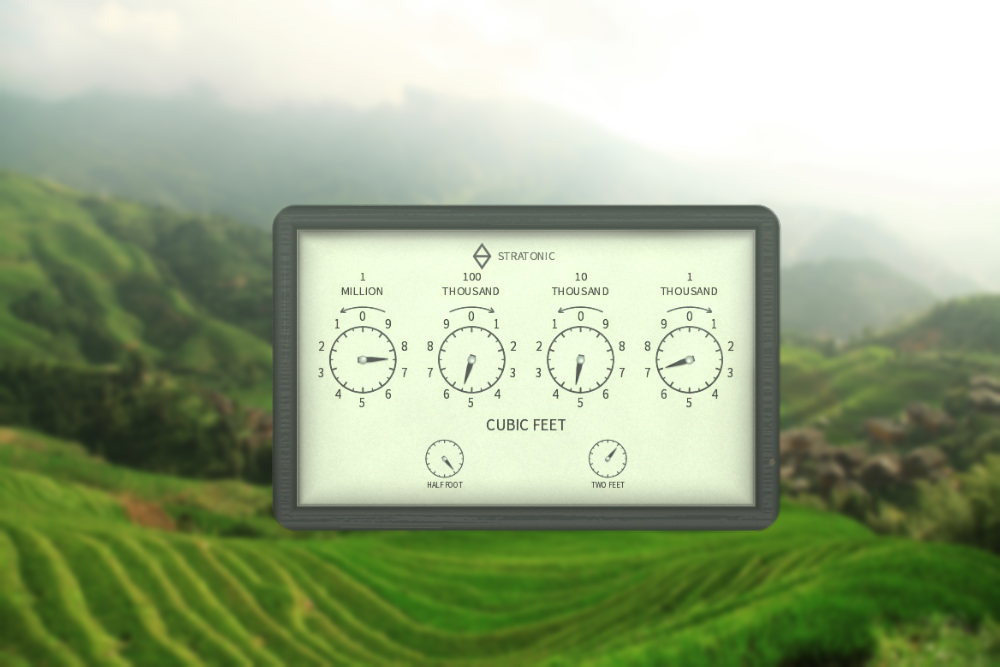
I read 754700 ft³
